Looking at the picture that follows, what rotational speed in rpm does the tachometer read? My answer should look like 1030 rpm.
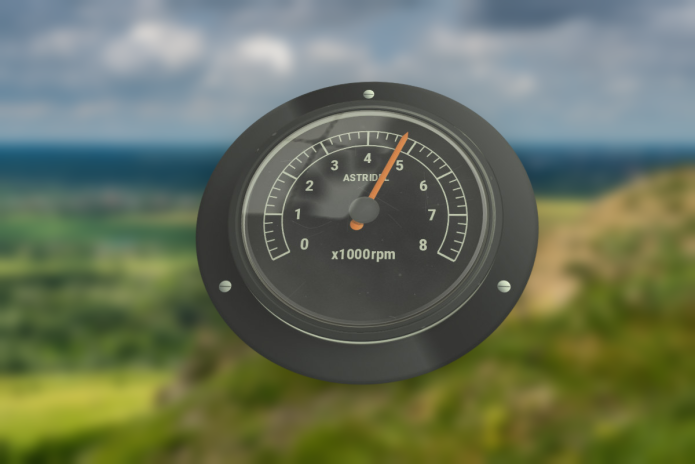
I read 4800 rpm
